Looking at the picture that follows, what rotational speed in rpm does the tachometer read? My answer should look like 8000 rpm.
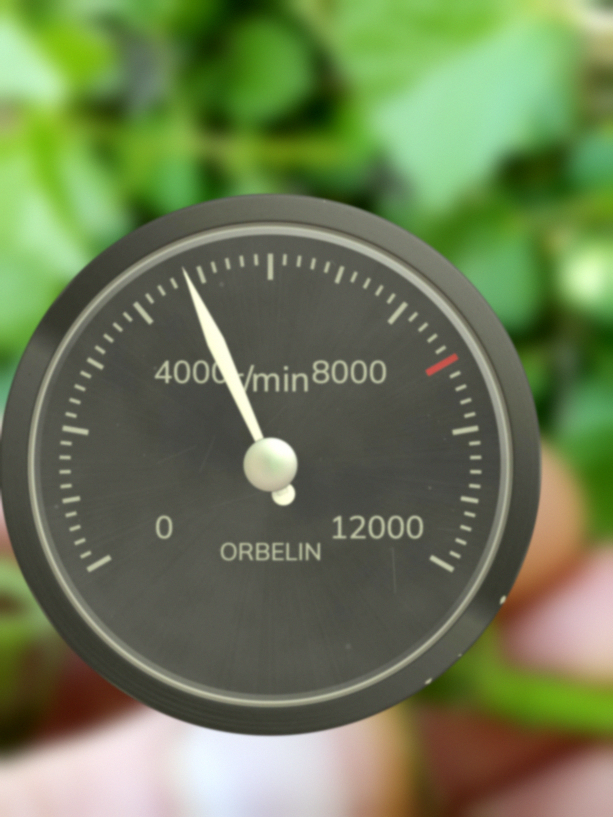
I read 4800 rpm
